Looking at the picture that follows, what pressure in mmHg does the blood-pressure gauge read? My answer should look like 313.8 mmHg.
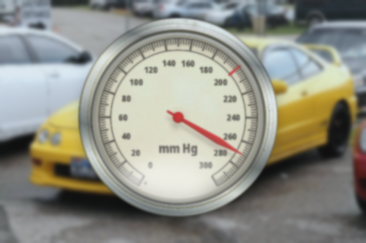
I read 270 mmHg
